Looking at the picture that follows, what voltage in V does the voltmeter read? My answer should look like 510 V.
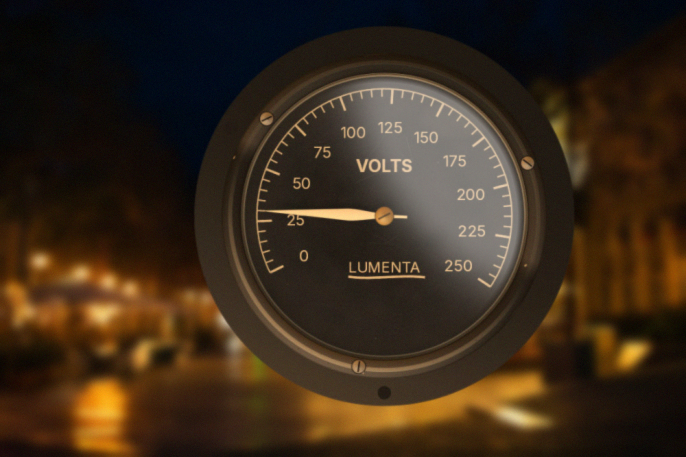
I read 30 V
